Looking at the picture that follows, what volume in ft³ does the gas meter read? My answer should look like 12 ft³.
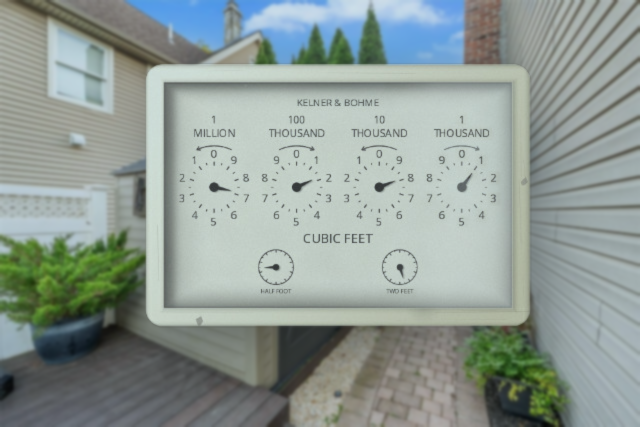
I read 718100 ft³
